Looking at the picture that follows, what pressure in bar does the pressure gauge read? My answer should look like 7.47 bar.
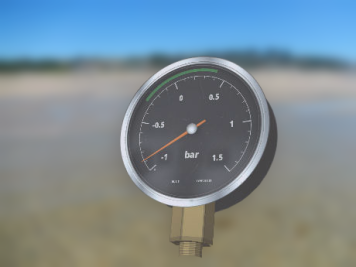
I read -0.9 bar
